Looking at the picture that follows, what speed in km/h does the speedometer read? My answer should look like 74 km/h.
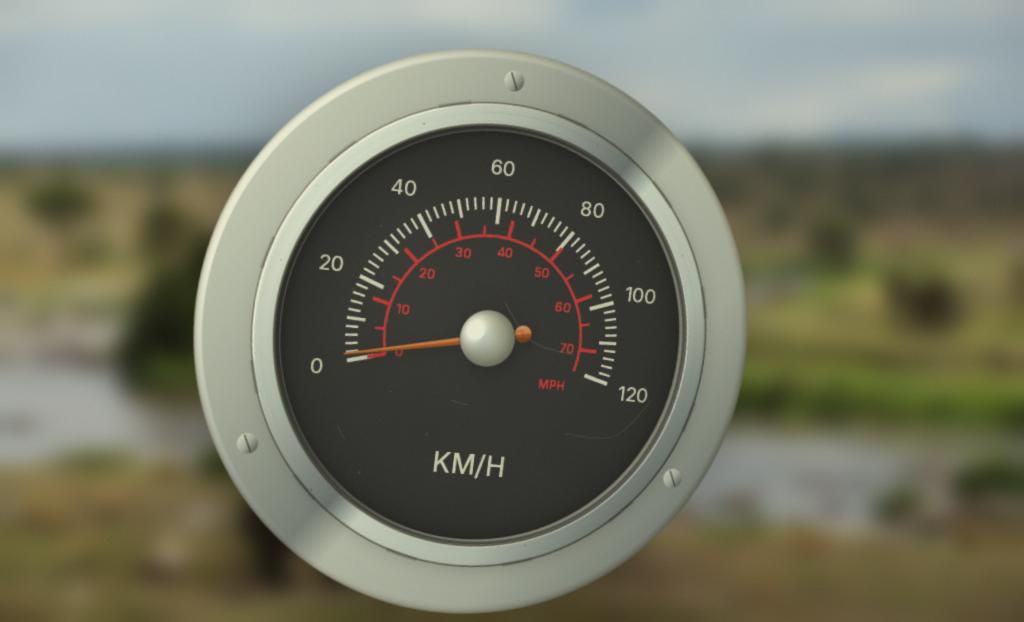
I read 2 km/h
